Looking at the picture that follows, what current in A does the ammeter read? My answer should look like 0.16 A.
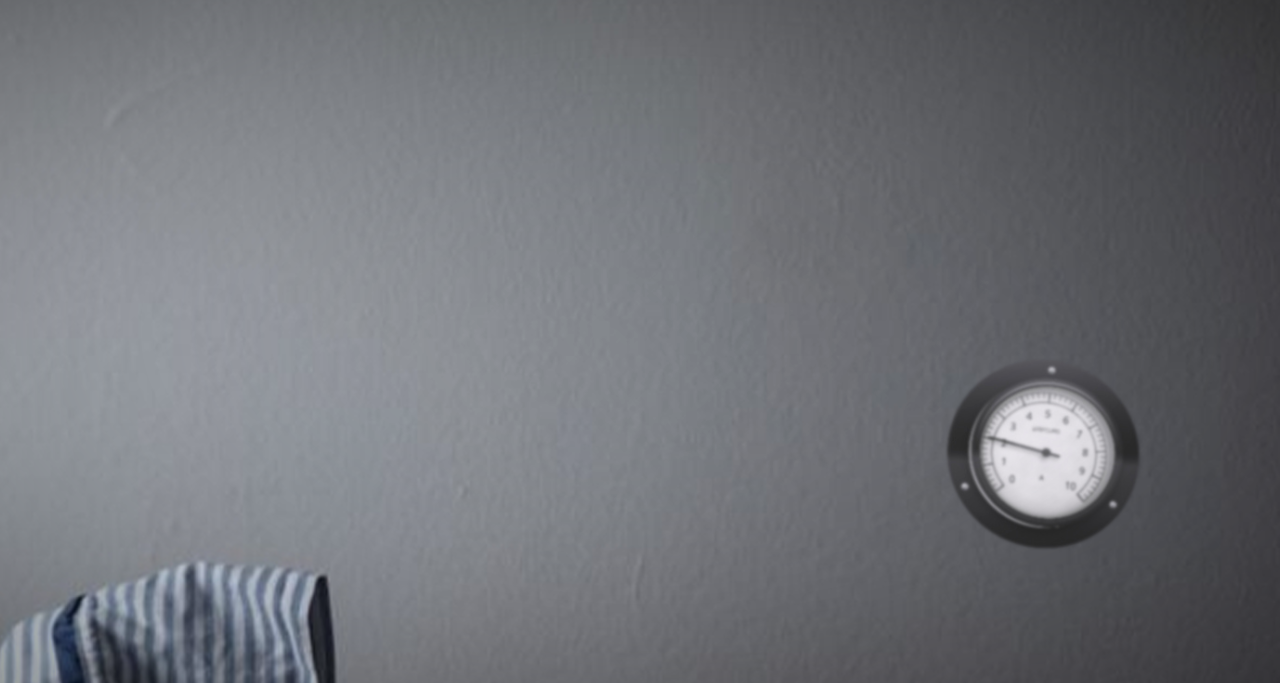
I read 2 A
